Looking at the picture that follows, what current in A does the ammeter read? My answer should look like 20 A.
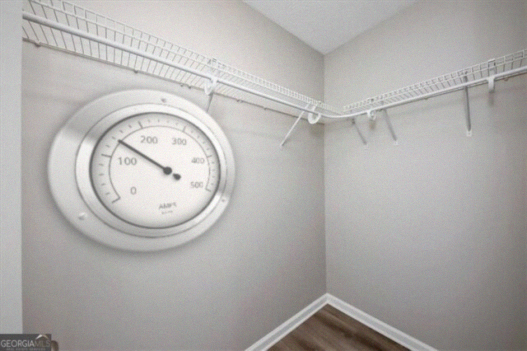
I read 140 A
